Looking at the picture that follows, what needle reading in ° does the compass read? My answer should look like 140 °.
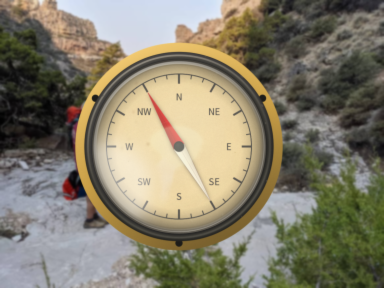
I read 330 °
